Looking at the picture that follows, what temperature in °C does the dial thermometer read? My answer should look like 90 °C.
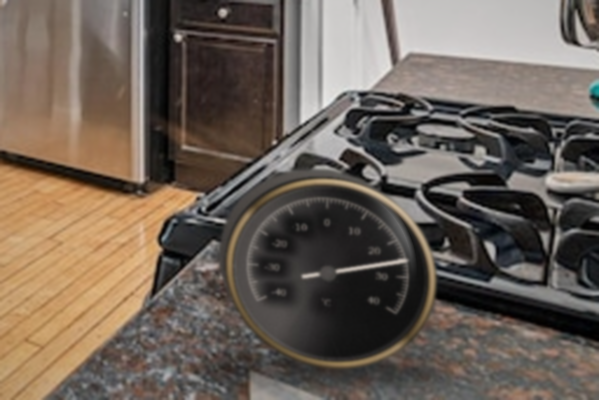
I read 25 °C
